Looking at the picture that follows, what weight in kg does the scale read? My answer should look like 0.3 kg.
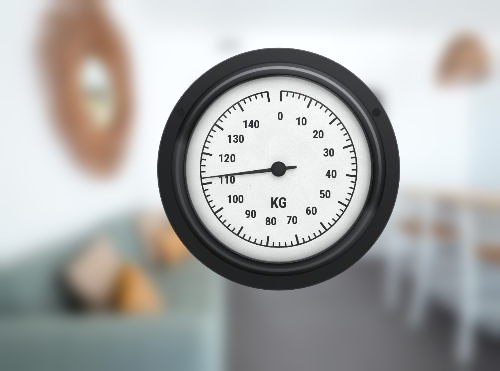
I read 112 kg
